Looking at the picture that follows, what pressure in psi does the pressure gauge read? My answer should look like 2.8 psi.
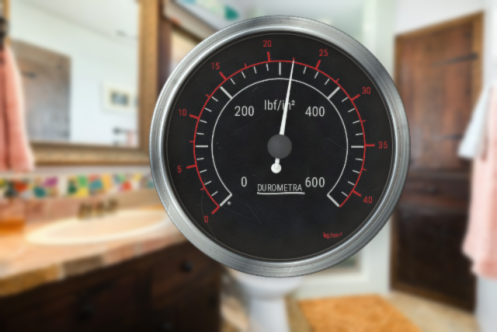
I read 320 psi
